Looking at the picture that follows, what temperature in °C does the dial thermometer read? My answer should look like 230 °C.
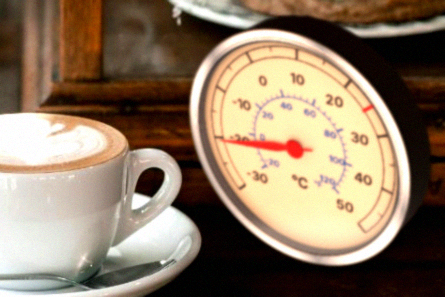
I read -20 °C
